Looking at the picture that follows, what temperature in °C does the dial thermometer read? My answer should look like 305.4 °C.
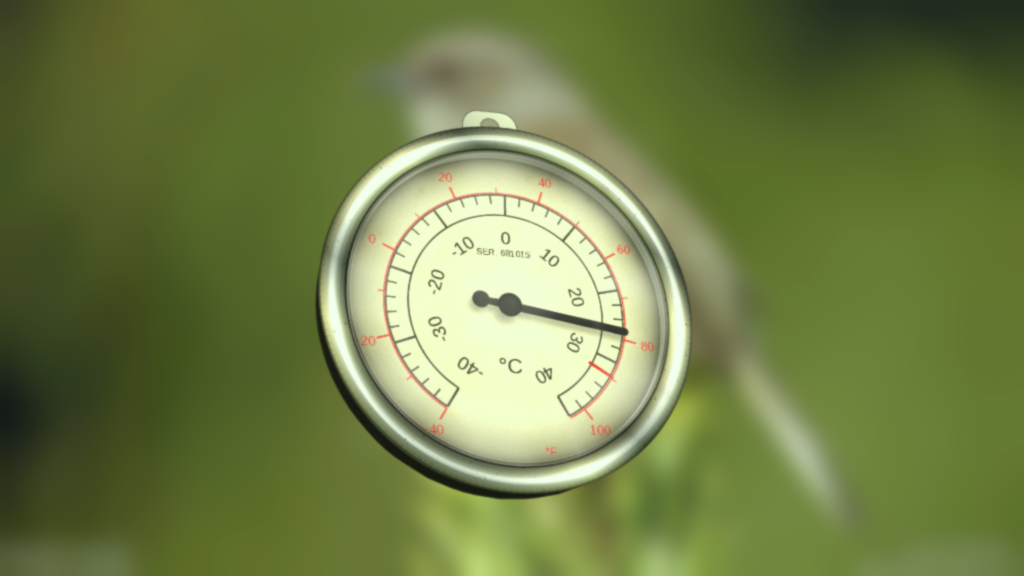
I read 26 °C
